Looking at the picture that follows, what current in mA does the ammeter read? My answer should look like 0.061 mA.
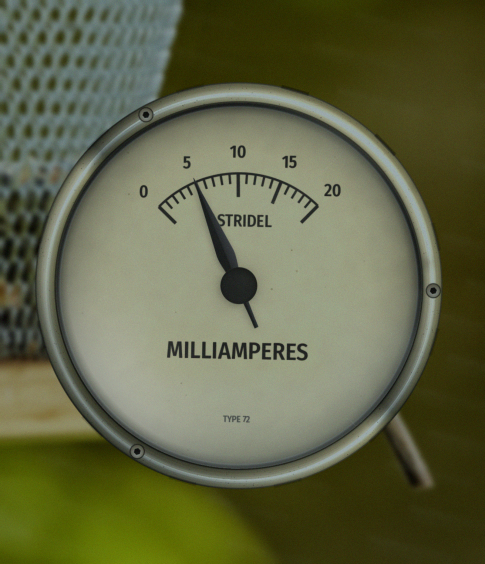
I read 5 mA
